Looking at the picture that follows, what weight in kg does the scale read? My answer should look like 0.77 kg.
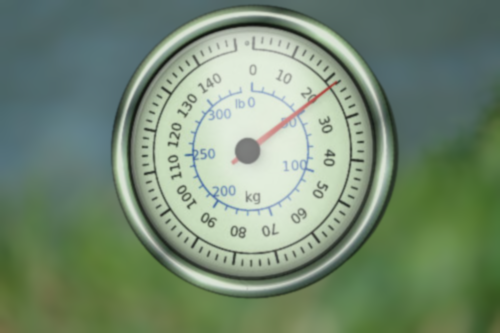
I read 22 kg
